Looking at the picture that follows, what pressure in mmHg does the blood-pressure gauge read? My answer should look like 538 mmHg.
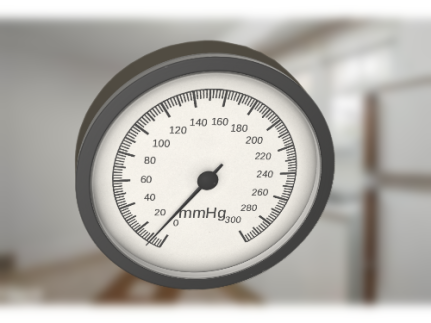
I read 10 mmHg
